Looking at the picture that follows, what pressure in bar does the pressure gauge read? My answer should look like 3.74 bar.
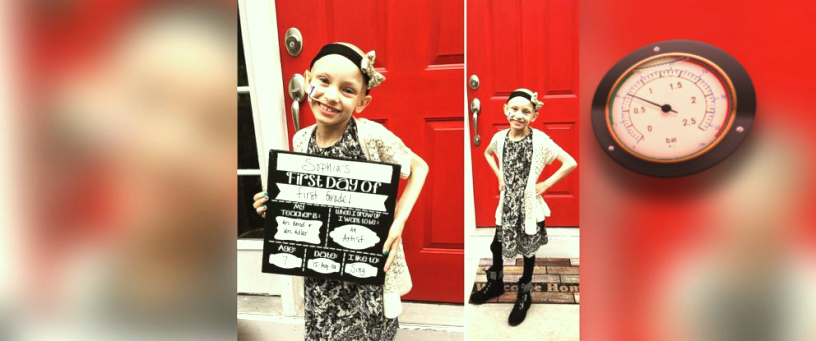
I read 0.75 bar
